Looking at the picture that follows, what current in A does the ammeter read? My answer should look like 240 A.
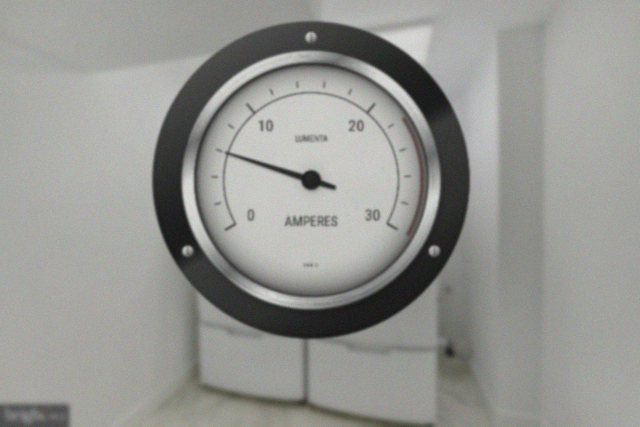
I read 6 A
